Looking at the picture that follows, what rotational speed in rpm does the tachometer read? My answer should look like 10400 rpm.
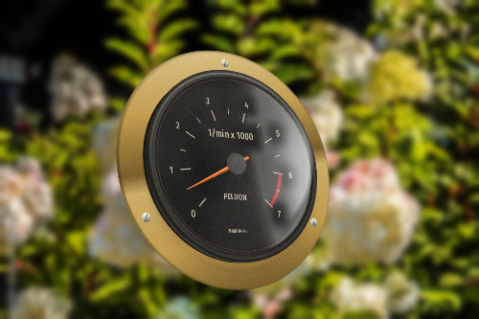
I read 500 rpm
